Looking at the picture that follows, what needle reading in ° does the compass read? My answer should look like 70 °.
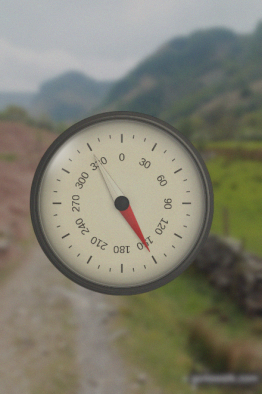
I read 150 °
